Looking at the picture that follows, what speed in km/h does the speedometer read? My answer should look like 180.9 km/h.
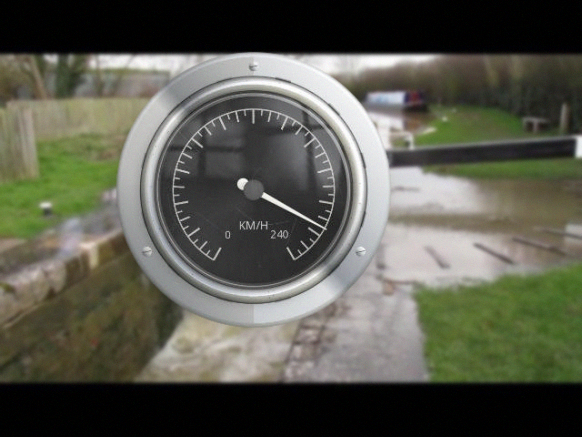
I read 215 km/h
